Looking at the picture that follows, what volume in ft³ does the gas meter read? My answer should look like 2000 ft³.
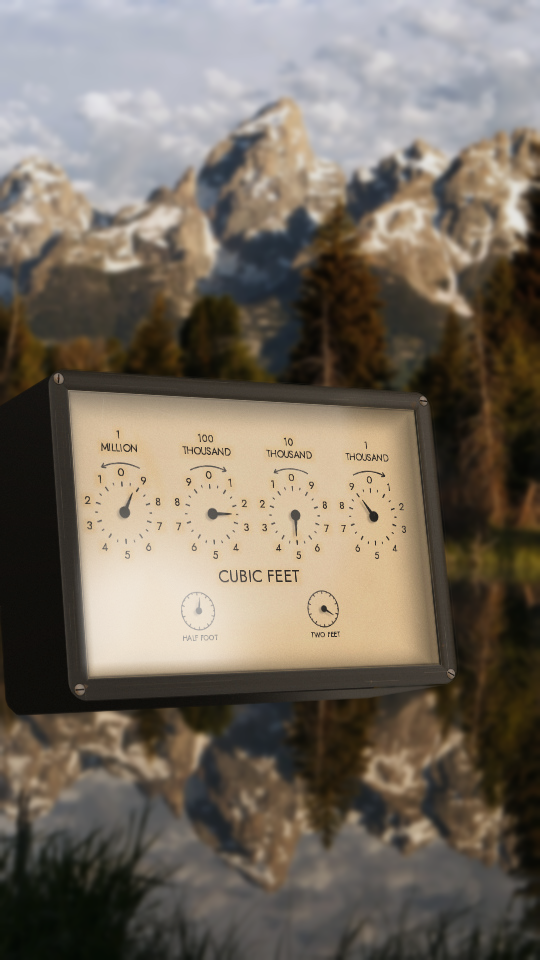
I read 924900 ft³
